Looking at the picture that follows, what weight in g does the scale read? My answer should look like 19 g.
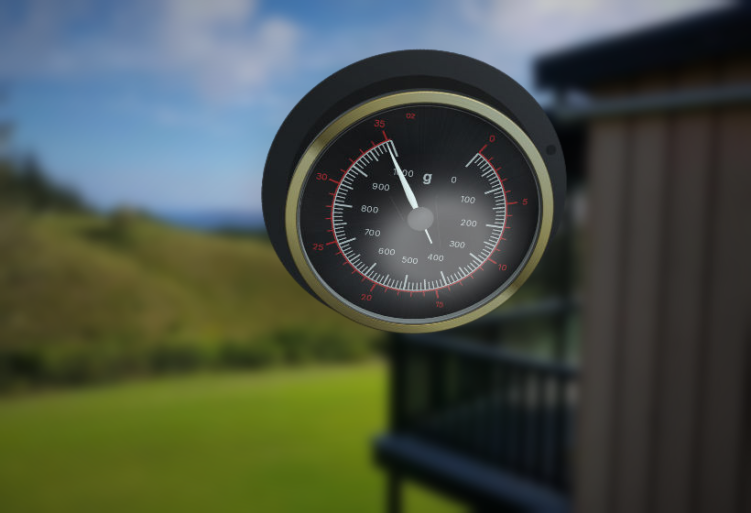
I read 990 g
